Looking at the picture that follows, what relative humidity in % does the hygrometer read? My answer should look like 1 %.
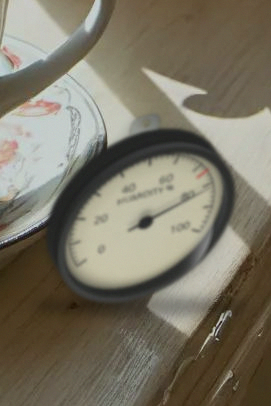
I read 80 %
